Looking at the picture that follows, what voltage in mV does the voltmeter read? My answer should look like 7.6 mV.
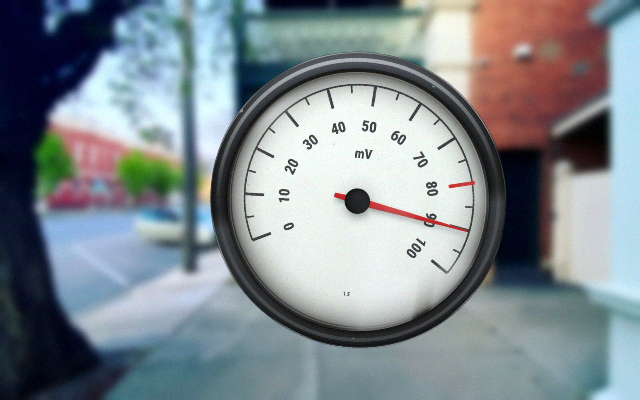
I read 90 mV
